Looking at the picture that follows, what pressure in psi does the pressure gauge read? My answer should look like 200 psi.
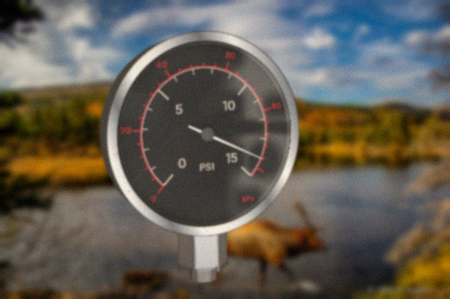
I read 14 psi
